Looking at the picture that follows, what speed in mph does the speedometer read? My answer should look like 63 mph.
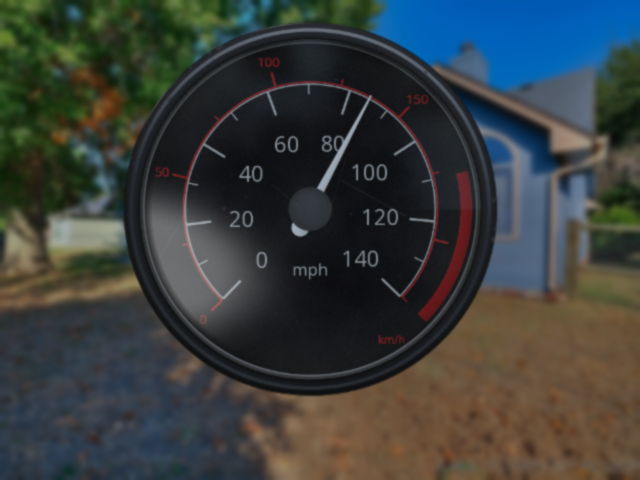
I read 85 mph
